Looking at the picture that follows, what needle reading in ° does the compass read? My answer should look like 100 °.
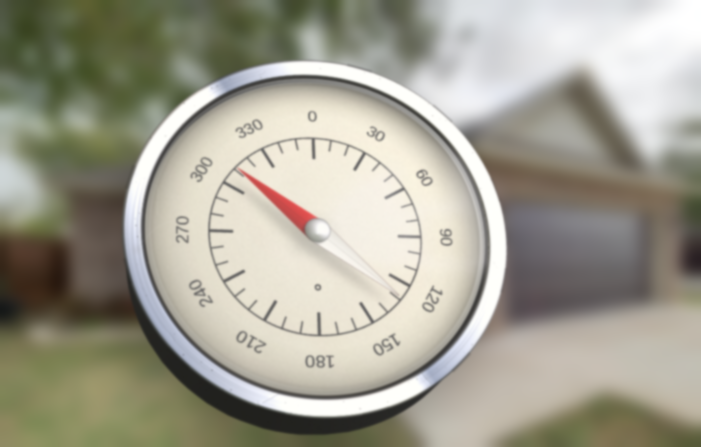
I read 310 °
